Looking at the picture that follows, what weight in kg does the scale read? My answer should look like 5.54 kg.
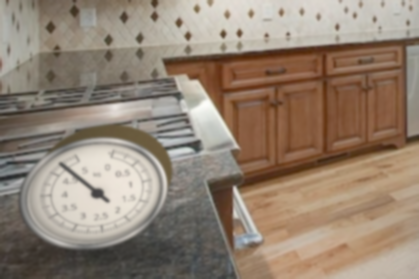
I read 4.75 kg
